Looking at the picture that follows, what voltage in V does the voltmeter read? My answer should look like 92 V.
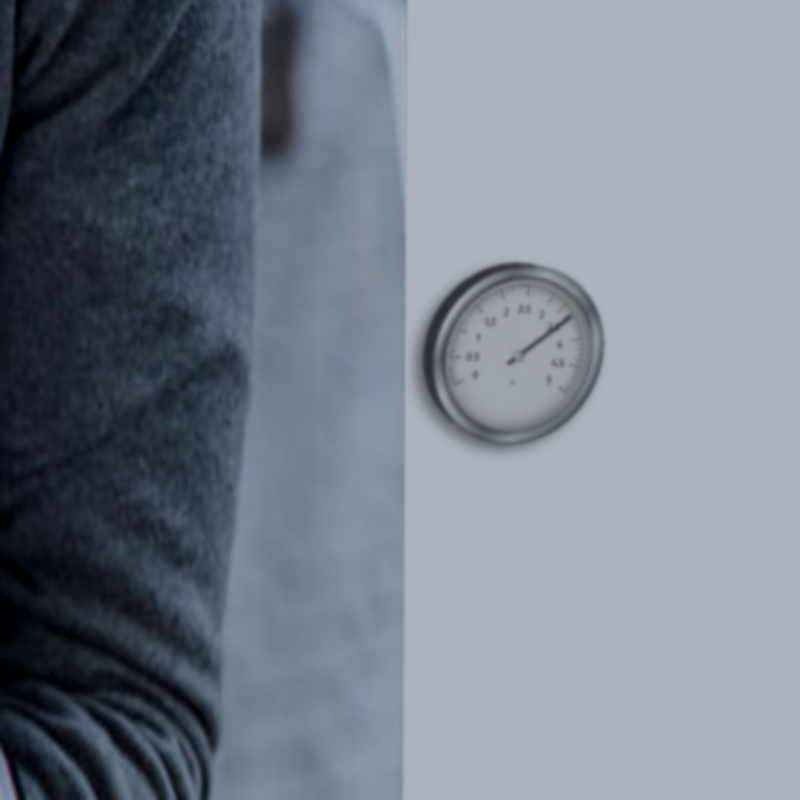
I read 3.5 V
